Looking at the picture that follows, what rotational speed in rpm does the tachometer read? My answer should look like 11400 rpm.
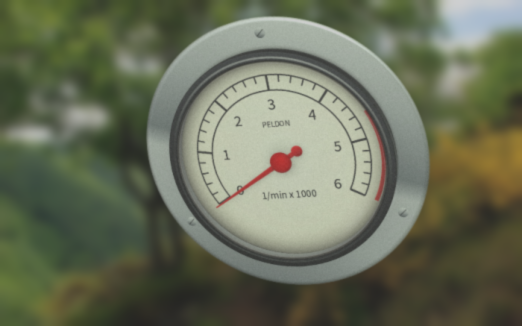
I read 0 rpm
